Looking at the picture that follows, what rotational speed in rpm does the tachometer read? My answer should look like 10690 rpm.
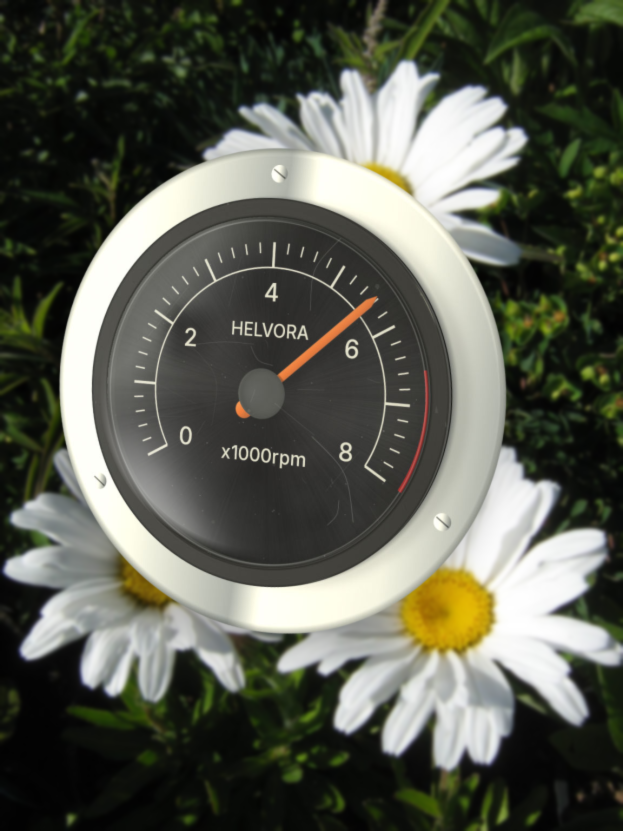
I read 5600 rpm
